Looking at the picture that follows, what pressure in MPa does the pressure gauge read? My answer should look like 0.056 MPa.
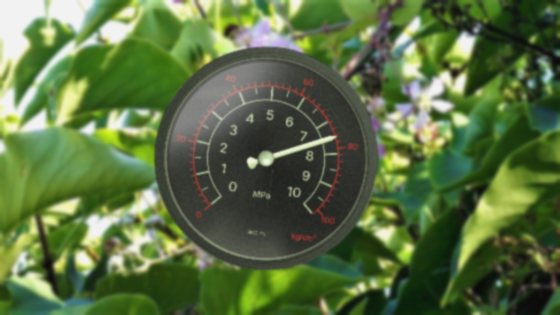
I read 7.5 MPa
